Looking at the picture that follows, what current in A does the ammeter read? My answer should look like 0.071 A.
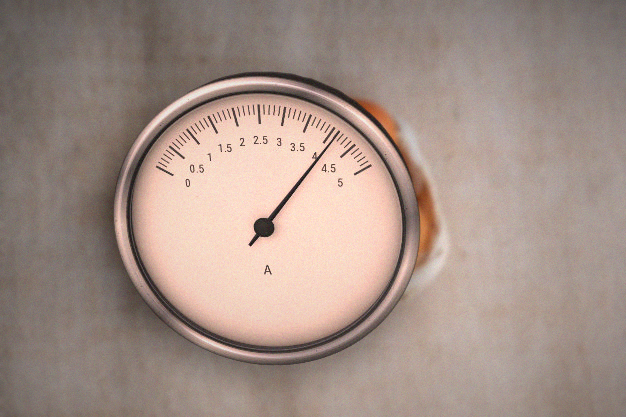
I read 4.1 A
